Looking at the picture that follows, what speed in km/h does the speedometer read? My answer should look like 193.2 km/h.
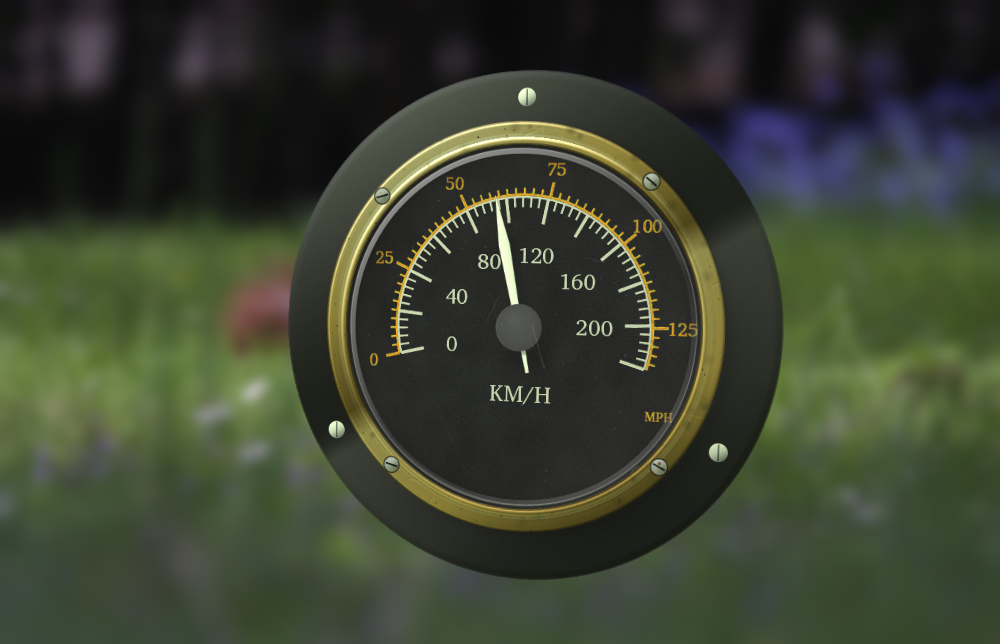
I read 96 km/h
